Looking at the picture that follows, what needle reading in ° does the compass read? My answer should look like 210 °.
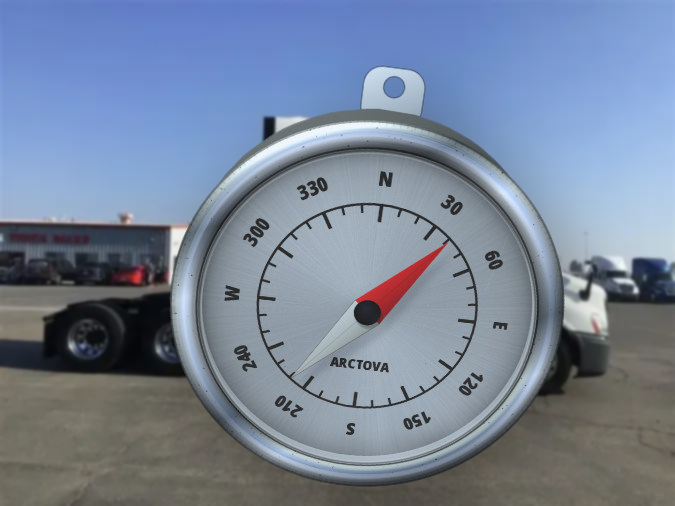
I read 40 °
